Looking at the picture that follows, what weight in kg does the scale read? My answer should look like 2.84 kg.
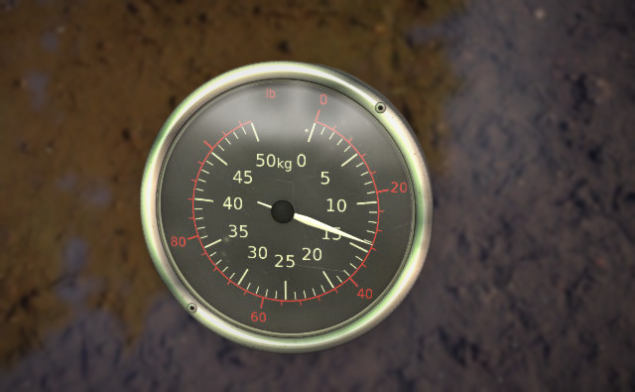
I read 14 kg
